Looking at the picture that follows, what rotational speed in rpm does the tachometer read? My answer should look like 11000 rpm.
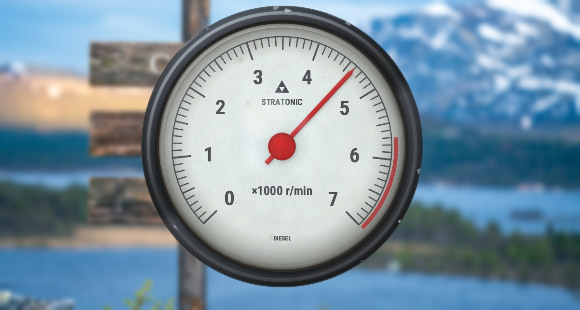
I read 4600 rpm
